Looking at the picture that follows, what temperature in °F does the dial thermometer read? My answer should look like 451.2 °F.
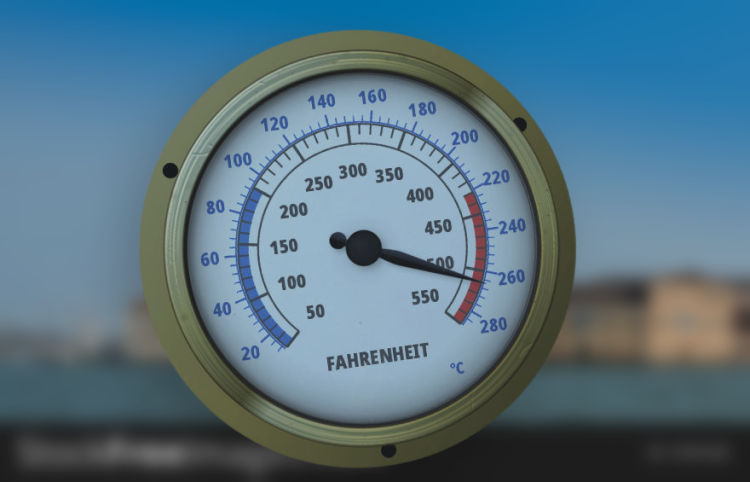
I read 510 °F
